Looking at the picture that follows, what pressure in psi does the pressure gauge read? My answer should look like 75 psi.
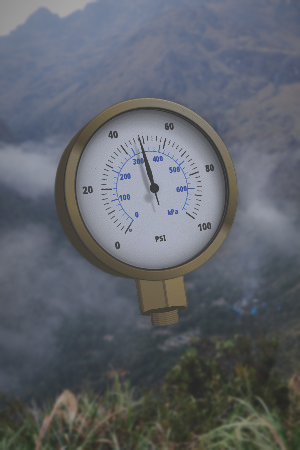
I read 48 psi
